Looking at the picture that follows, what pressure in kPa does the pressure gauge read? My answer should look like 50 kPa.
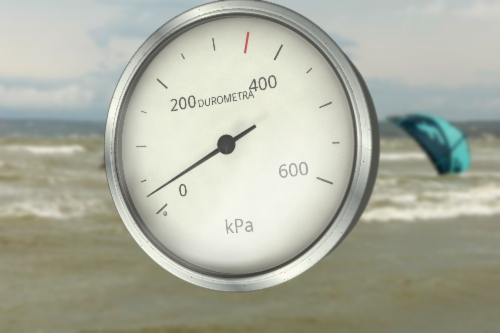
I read 25 kPa
